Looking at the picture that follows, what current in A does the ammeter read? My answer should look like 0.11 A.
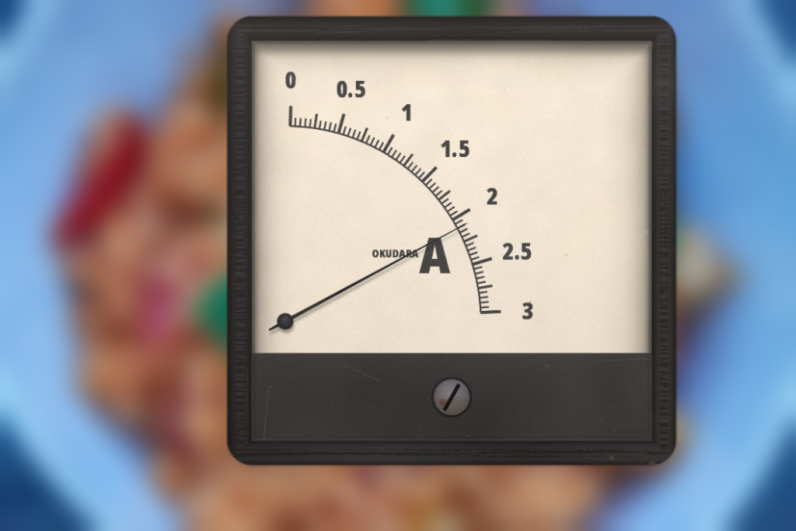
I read 2.1 A
